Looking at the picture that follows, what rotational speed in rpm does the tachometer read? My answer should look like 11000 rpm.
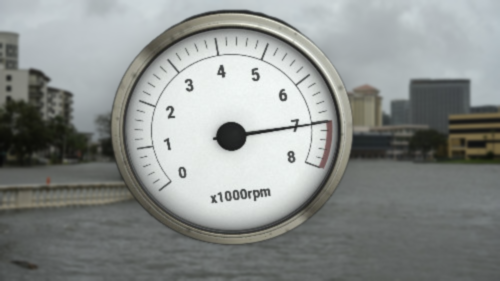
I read 7000 rpm
